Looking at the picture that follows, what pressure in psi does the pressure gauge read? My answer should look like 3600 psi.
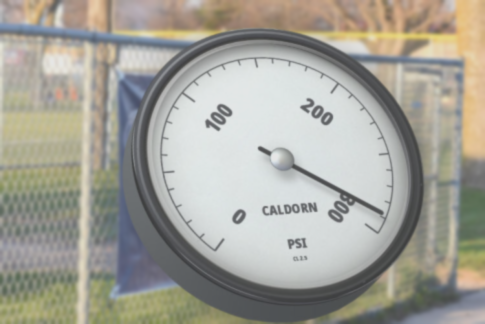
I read 290 psi
